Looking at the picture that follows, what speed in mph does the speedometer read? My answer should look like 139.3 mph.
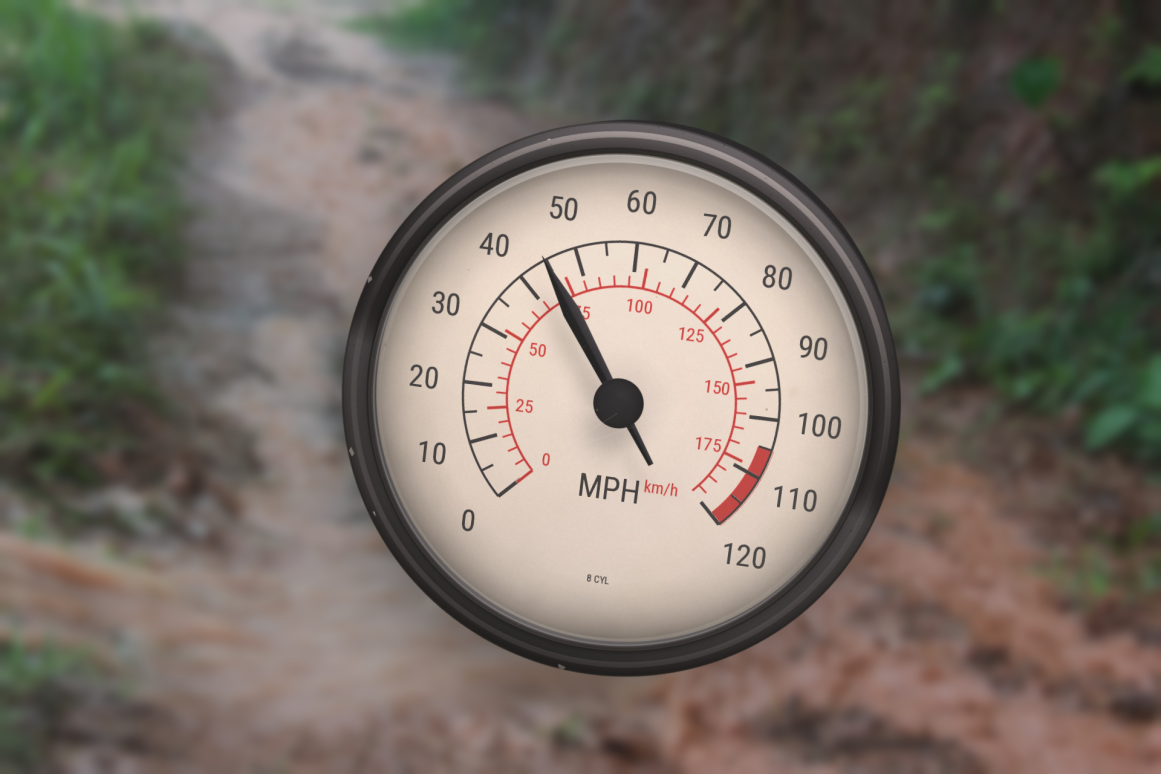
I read 45 mph
